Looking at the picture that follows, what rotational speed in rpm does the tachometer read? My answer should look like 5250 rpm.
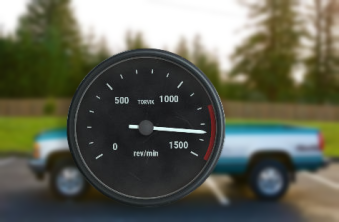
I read 1350 rpm
